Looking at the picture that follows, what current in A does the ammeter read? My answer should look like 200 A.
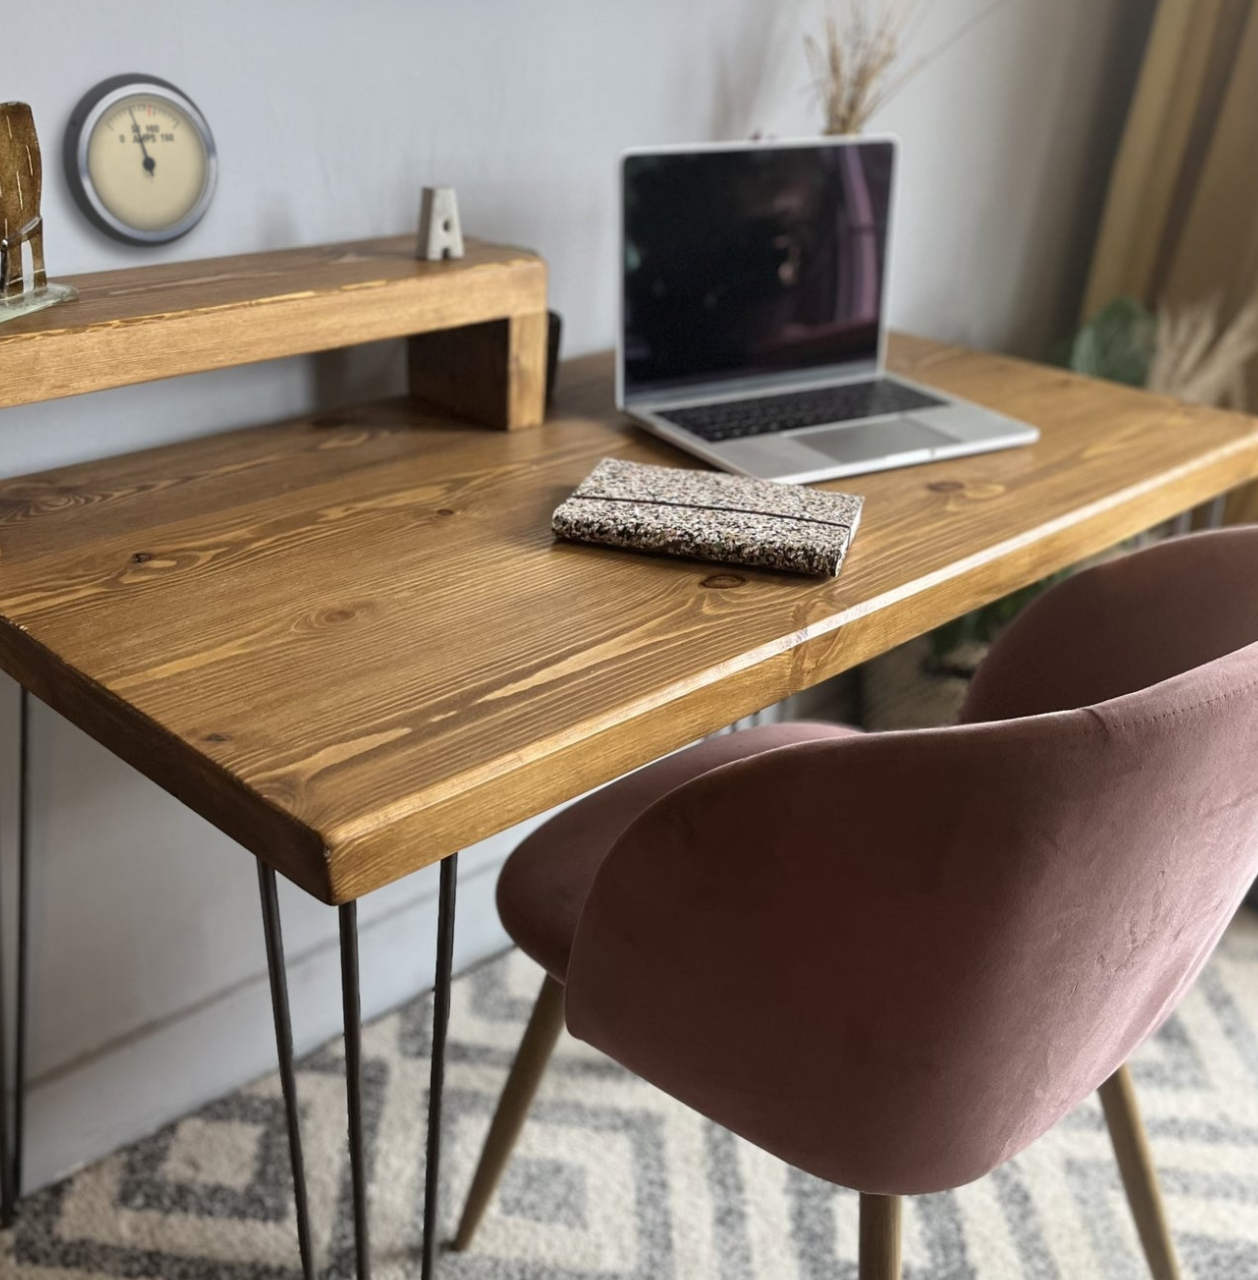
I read 50 A
